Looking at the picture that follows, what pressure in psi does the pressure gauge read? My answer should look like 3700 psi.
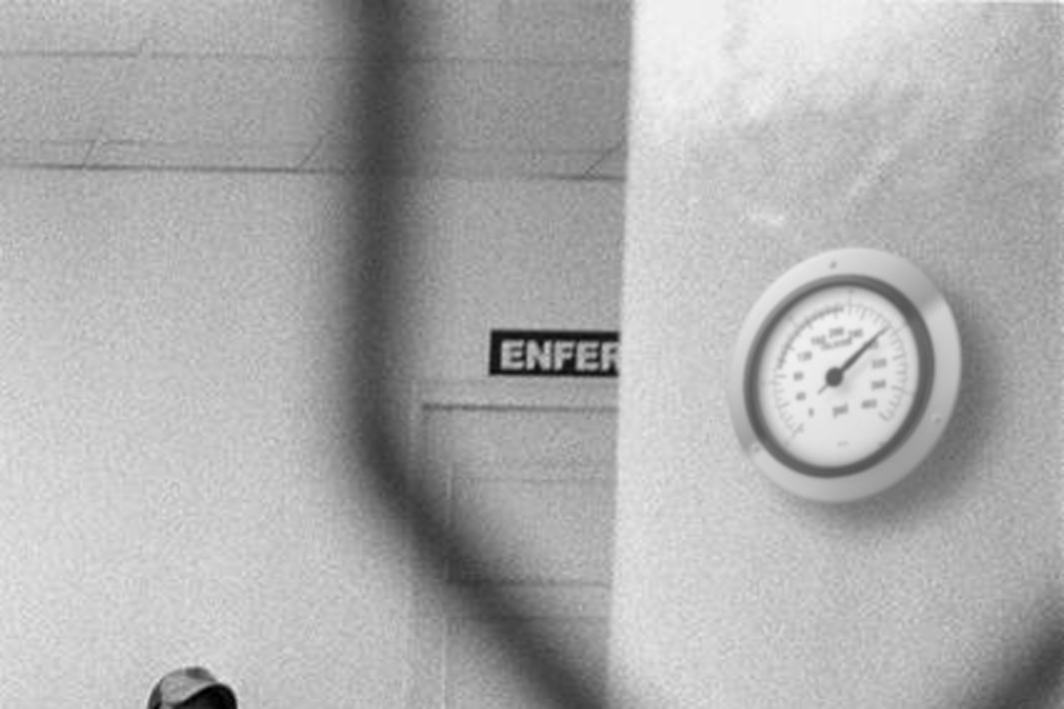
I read 280 psi
